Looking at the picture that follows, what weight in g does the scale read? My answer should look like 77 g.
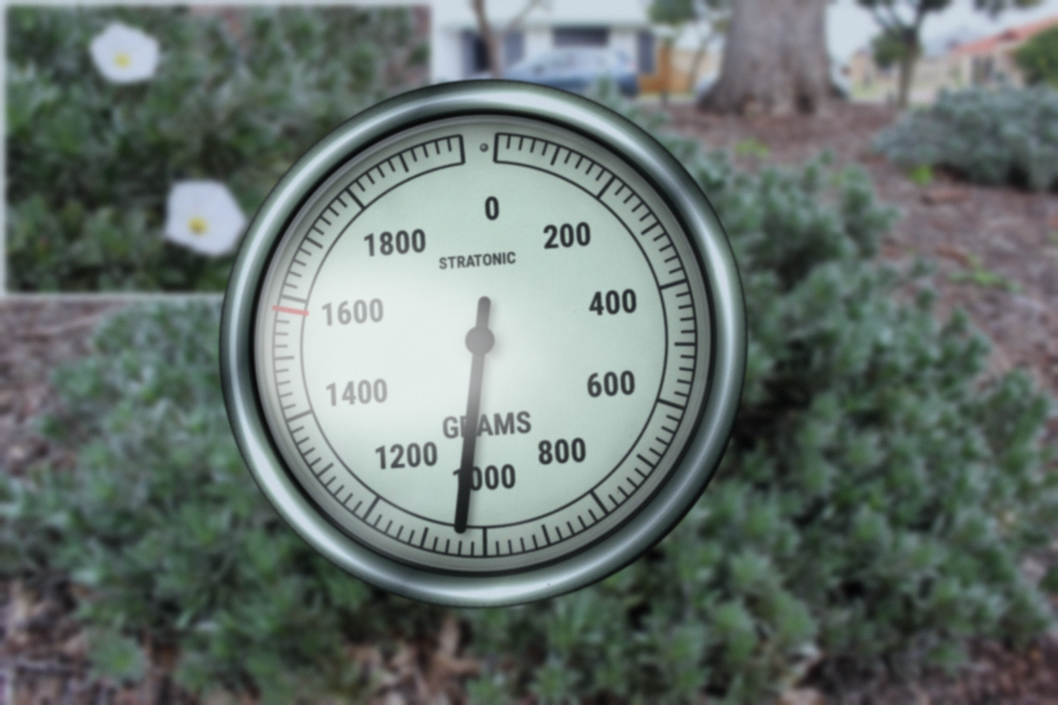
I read 1040 g
